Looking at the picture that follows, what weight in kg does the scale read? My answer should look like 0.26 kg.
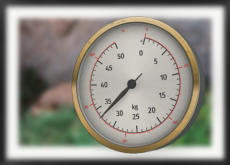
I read 33 kg
